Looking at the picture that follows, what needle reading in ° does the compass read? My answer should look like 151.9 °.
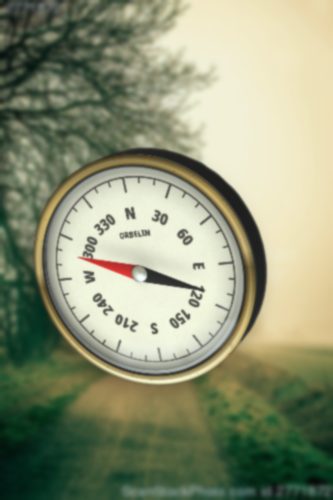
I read 290 °
